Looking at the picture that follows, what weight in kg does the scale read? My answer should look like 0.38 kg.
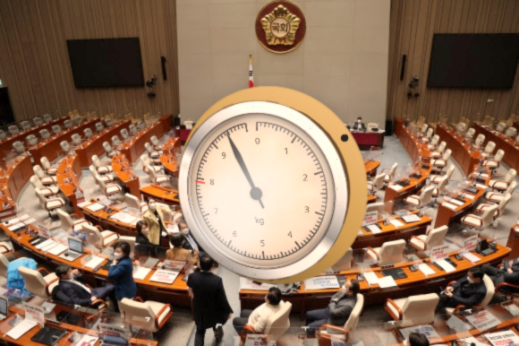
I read 9.5 kg
